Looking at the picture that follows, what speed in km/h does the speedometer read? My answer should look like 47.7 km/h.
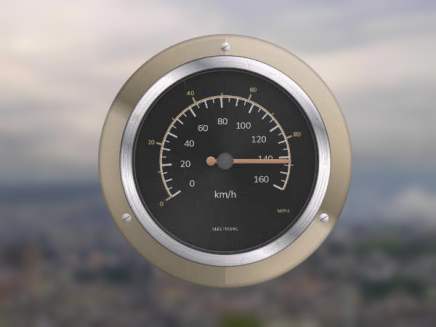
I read 142.5 km/h
